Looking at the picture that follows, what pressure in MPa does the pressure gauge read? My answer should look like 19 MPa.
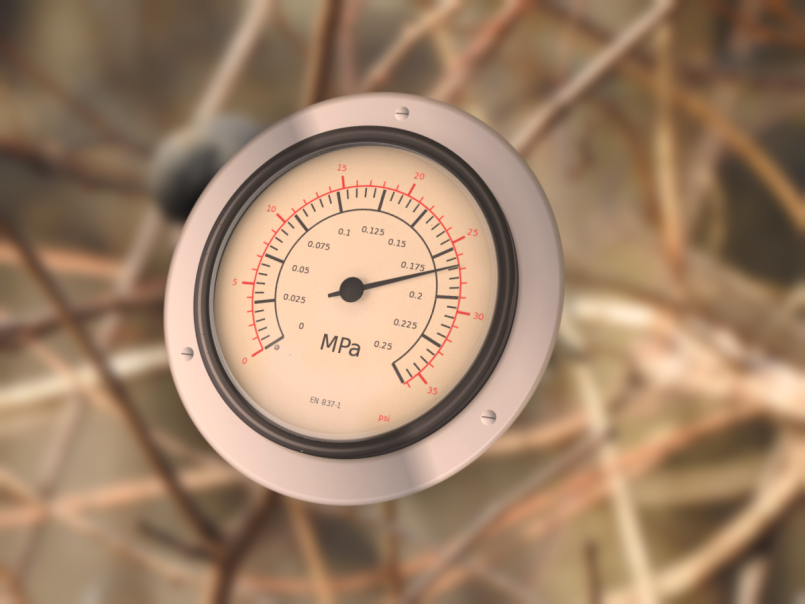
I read 0.185 MPa
